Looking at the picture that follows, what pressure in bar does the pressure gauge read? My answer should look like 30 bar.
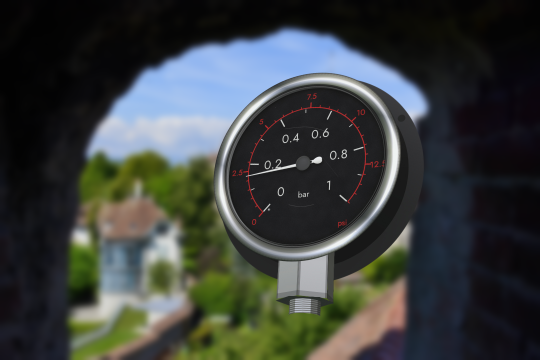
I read 0.15 bar
